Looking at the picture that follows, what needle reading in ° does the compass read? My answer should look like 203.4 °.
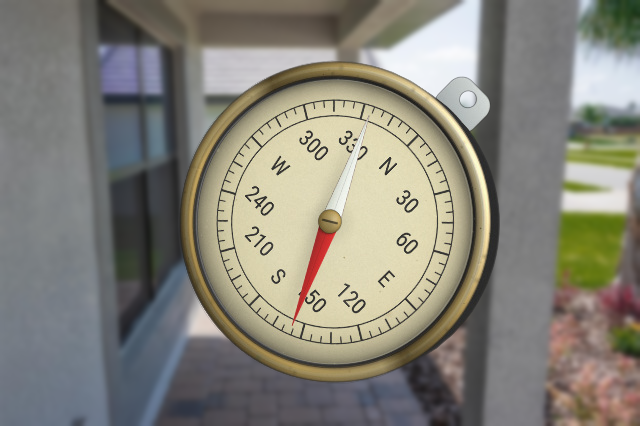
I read 155 °
